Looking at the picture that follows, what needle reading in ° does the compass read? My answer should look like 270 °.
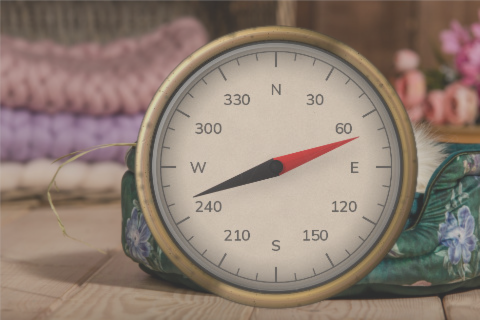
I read 70 °
